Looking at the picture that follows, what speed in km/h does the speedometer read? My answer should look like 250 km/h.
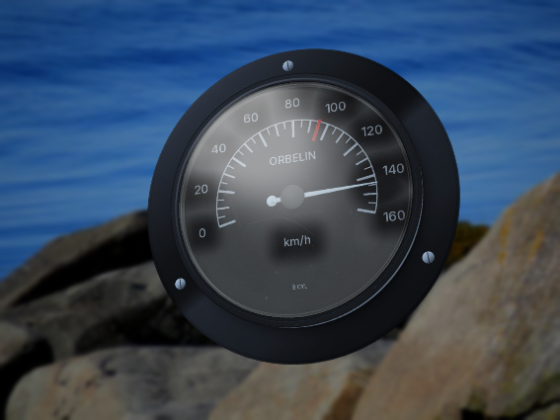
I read 145 km/h
